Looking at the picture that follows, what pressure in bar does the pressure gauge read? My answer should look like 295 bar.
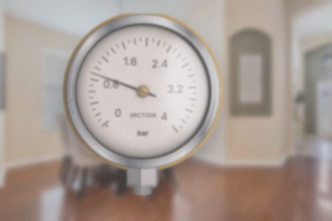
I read 0.9 bar
